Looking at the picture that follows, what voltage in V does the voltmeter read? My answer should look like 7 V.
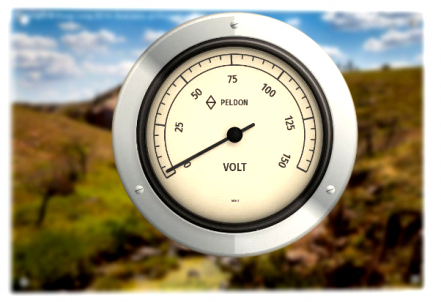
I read 2.5 V
